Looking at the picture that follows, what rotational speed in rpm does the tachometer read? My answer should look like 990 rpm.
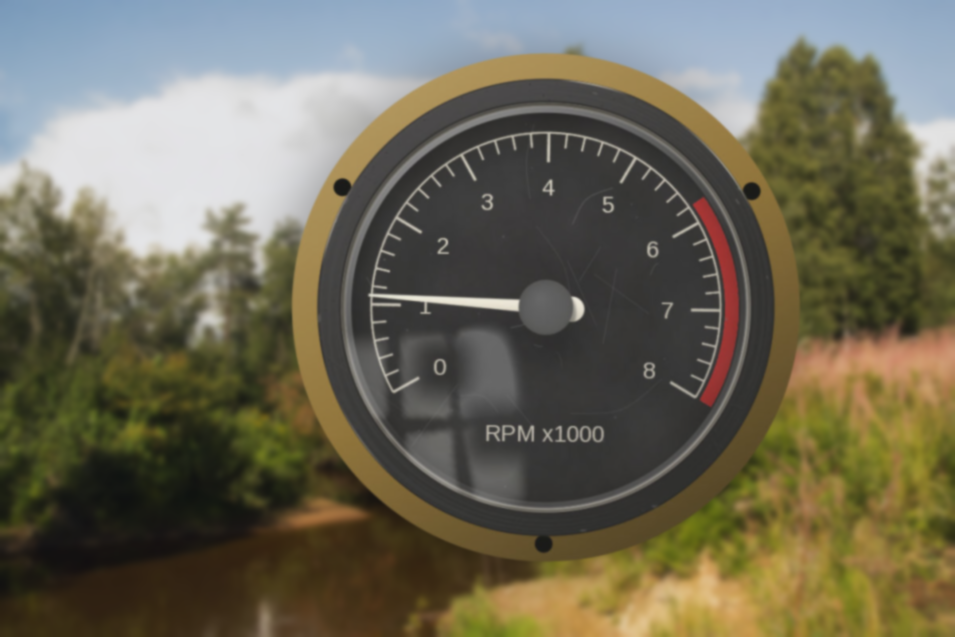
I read 1100 rpm
